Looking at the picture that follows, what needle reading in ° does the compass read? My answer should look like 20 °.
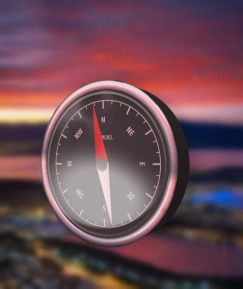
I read 350 °
